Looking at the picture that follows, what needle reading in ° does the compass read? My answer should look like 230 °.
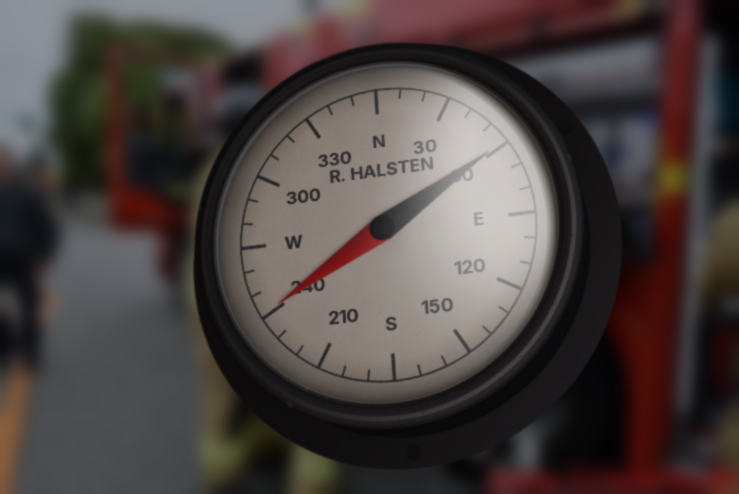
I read 240 °
